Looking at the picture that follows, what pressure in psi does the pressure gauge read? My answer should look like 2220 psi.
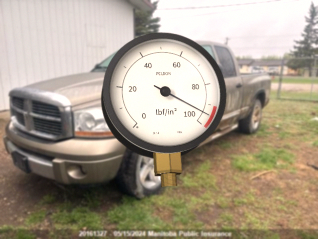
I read 95 psi
